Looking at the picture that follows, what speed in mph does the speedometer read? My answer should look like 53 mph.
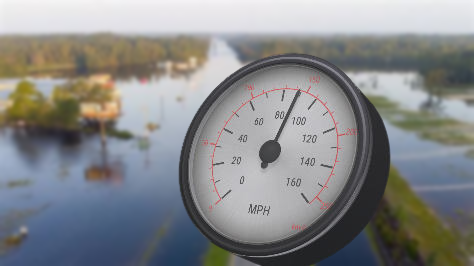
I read 90 mph
